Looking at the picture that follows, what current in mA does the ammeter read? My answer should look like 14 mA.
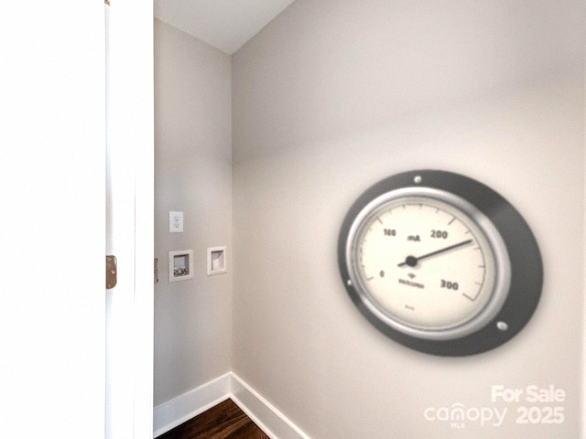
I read 230 mA
